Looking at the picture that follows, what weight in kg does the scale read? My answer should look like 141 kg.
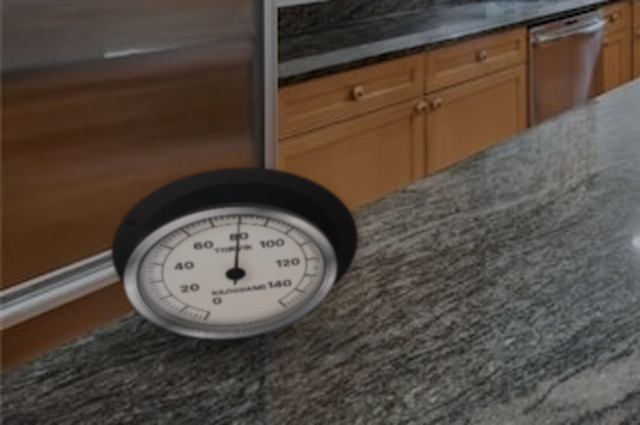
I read 80 kg
